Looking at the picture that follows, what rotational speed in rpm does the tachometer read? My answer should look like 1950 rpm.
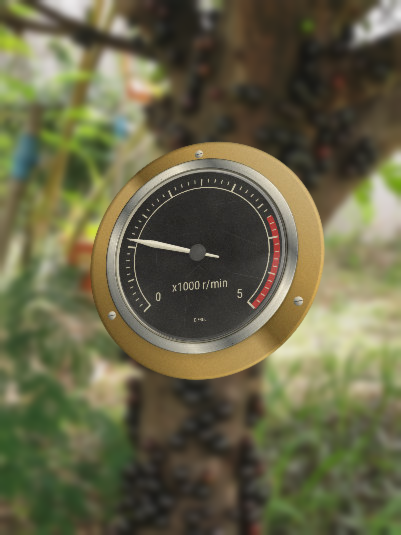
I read 1100 rpm
